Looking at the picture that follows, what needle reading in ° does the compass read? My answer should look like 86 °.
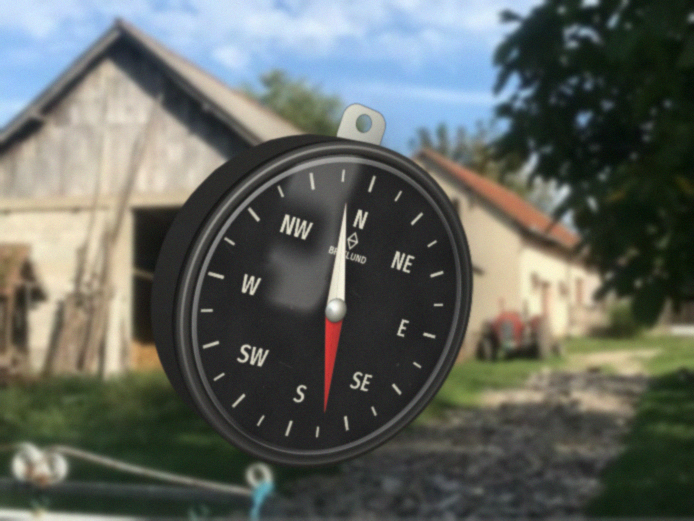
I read 165 °
